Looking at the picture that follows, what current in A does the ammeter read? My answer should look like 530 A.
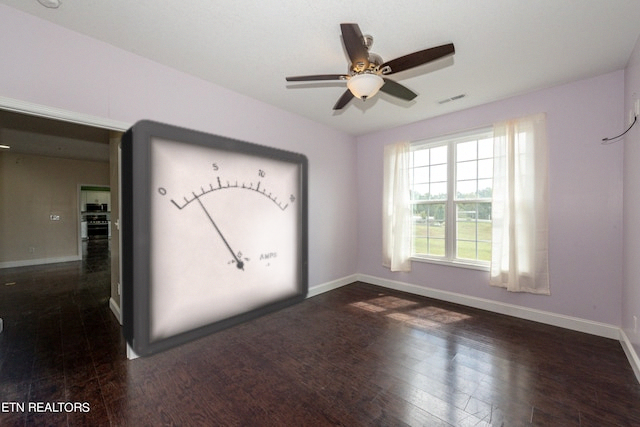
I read 2 A
